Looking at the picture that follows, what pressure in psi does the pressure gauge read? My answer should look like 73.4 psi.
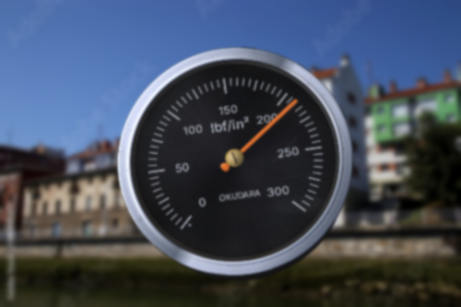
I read 210 psi
